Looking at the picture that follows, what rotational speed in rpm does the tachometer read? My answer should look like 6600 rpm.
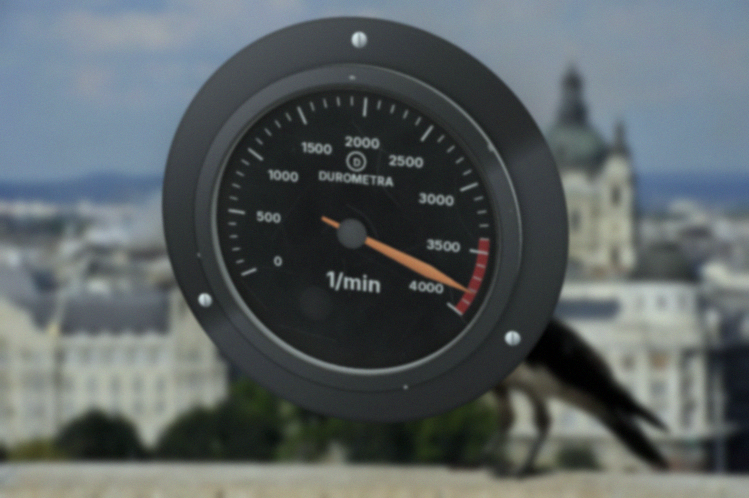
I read 3800 rpm
